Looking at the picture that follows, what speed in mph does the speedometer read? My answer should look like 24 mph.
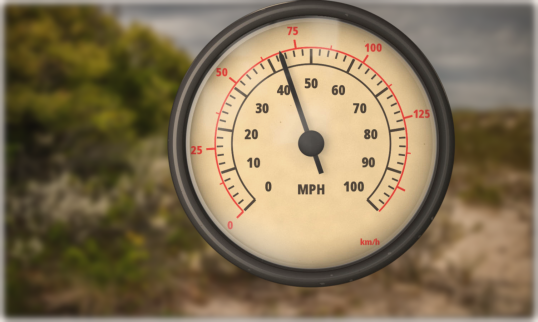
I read 43 mph
